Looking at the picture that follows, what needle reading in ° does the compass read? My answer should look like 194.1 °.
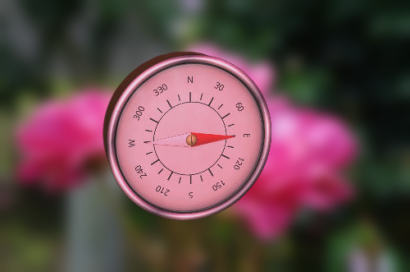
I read 90 °
